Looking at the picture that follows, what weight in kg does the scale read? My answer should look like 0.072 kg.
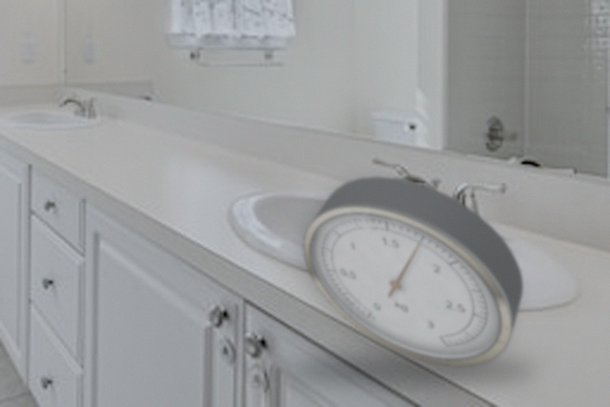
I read 1.75 kg
